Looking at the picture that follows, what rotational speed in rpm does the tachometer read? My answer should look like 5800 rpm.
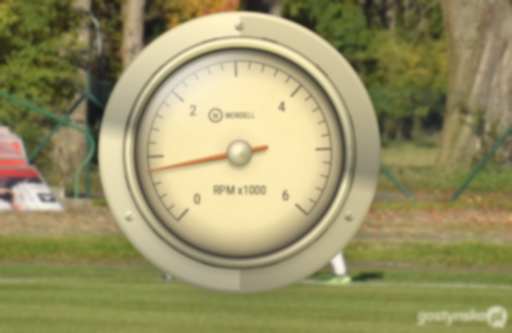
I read 800 rpm
